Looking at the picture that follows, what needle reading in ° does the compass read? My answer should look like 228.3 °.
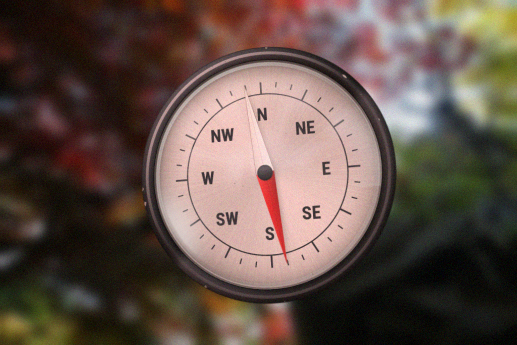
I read 170 °
